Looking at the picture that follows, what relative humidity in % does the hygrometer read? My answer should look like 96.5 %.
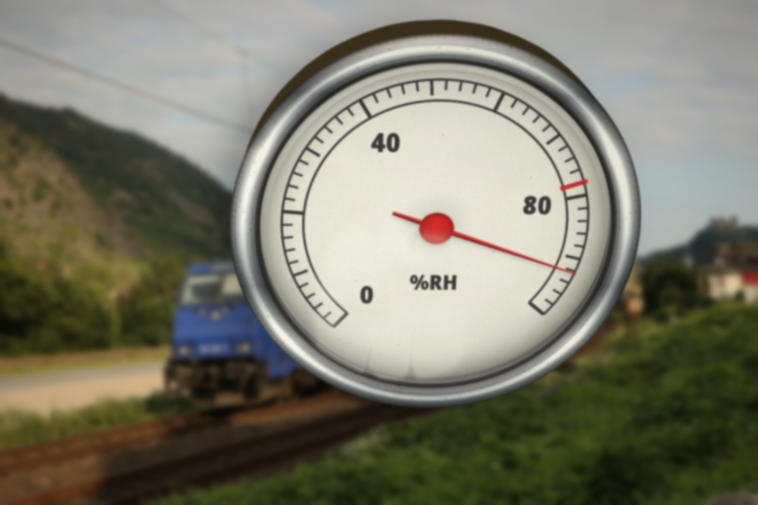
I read 92 %
